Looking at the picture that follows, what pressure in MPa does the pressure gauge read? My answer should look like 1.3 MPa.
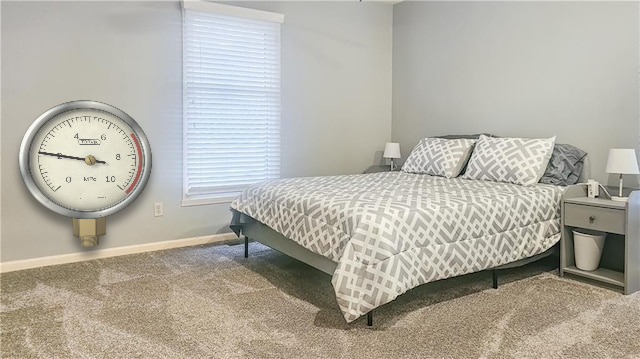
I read 2 MPa
